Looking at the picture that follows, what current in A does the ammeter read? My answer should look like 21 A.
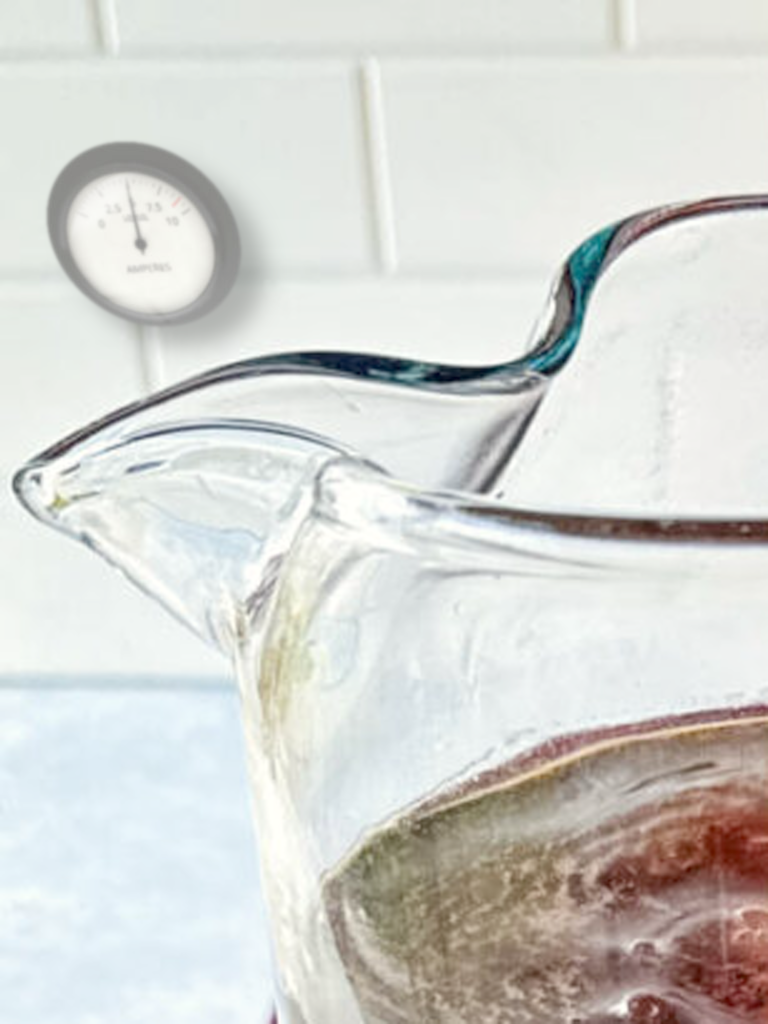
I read 5 A
